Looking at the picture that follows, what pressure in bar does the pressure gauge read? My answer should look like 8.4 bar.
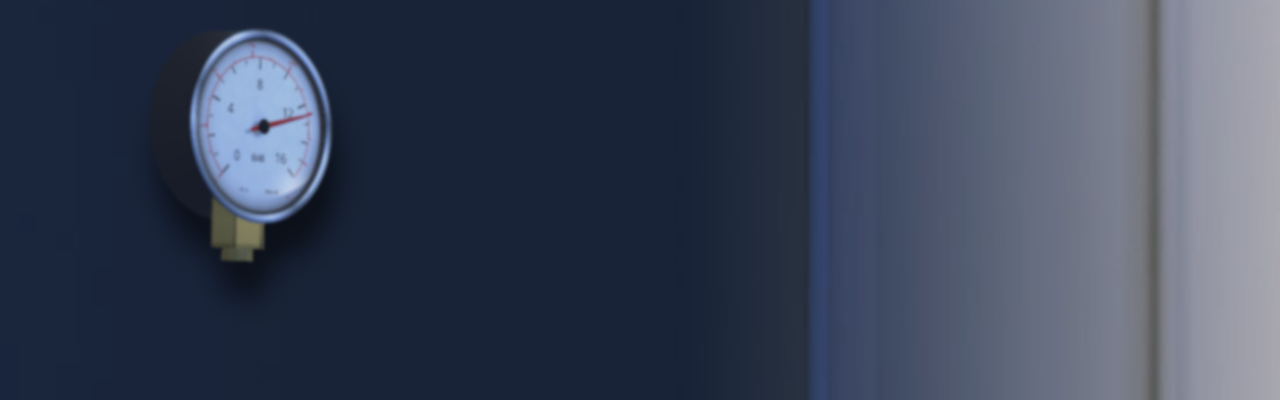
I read 12.5 bar
